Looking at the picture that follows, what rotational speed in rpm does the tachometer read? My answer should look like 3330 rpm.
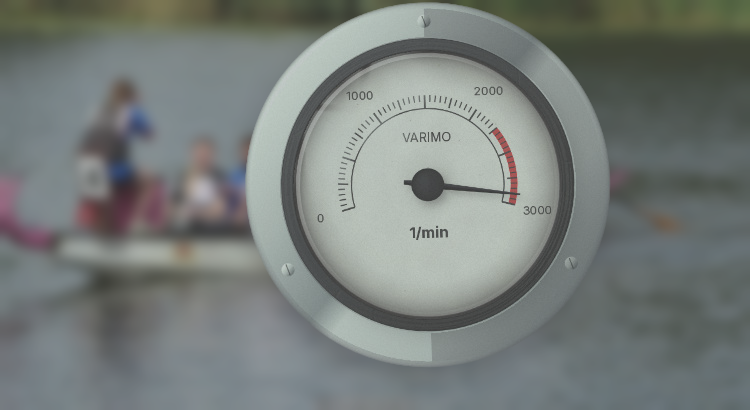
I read 2900 rpm
